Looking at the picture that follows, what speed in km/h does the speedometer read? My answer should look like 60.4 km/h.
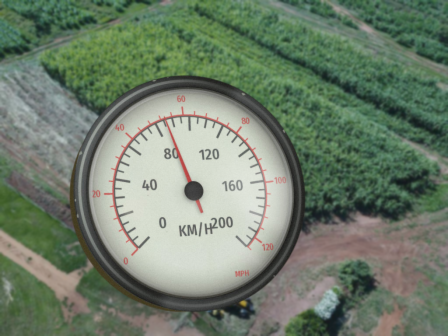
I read 85 km/h
